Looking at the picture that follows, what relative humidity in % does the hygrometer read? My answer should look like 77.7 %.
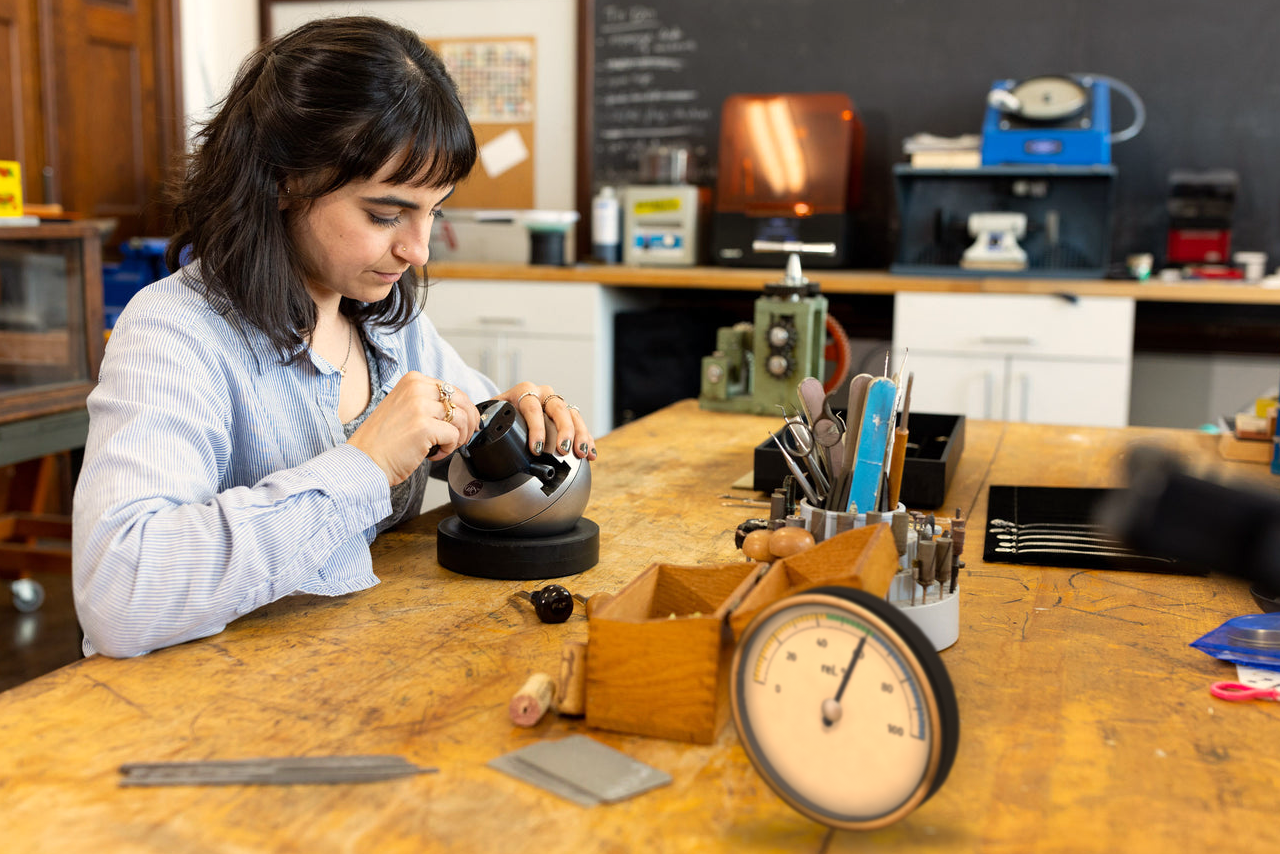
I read 60 %
